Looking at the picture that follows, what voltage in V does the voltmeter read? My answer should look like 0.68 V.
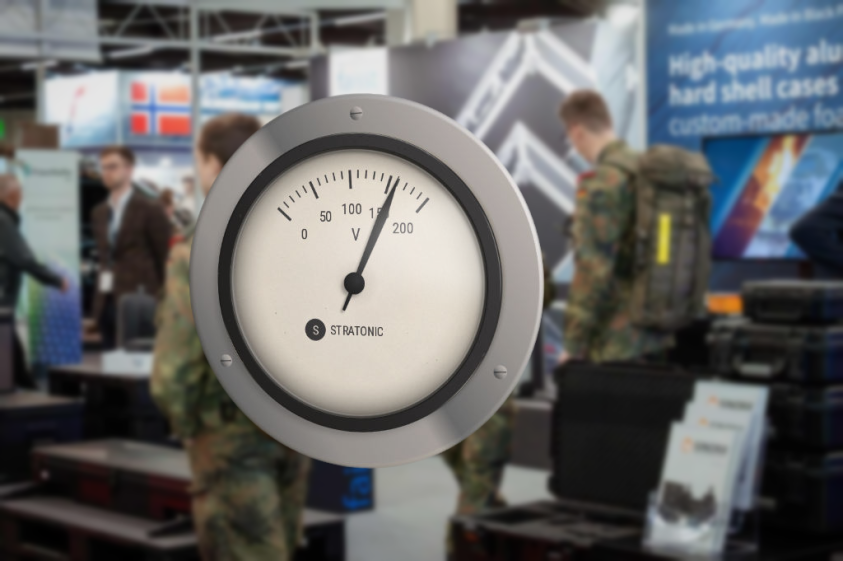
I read 160 V
